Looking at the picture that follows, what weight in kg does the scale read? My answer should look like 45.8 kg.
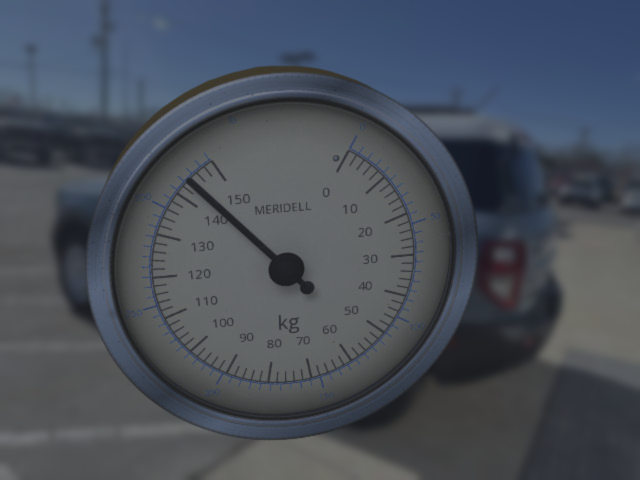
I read 144 kg
